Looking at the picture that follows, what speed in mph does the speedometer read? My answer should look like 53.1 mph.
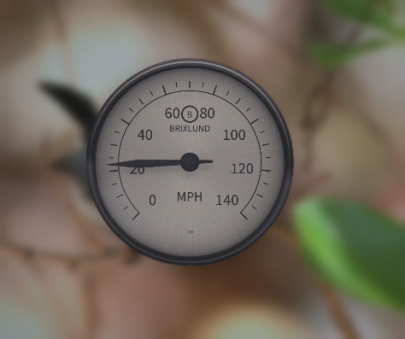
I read 22.5 mph
